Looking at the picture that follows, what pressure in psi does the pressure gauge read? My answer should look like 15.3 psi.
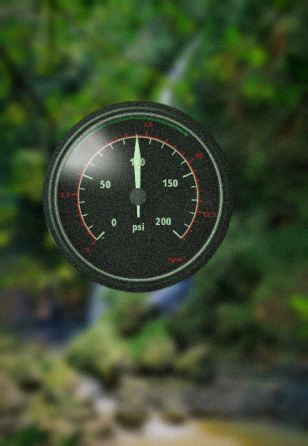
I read 100 psi
